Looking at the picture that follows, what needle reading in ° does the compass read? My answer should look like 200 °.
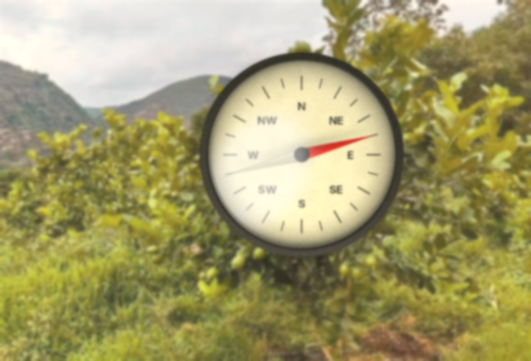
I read 75 °
